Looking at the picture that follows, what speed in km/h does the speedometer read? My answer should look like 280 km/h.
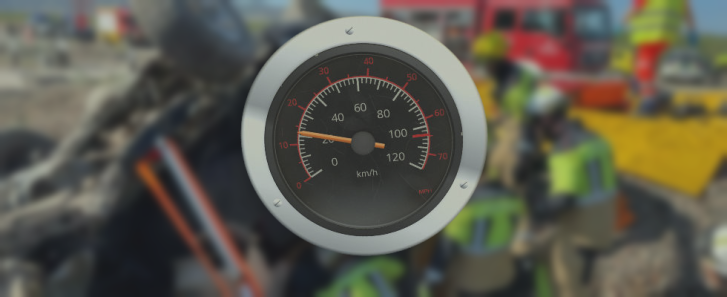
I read 22 km/h
